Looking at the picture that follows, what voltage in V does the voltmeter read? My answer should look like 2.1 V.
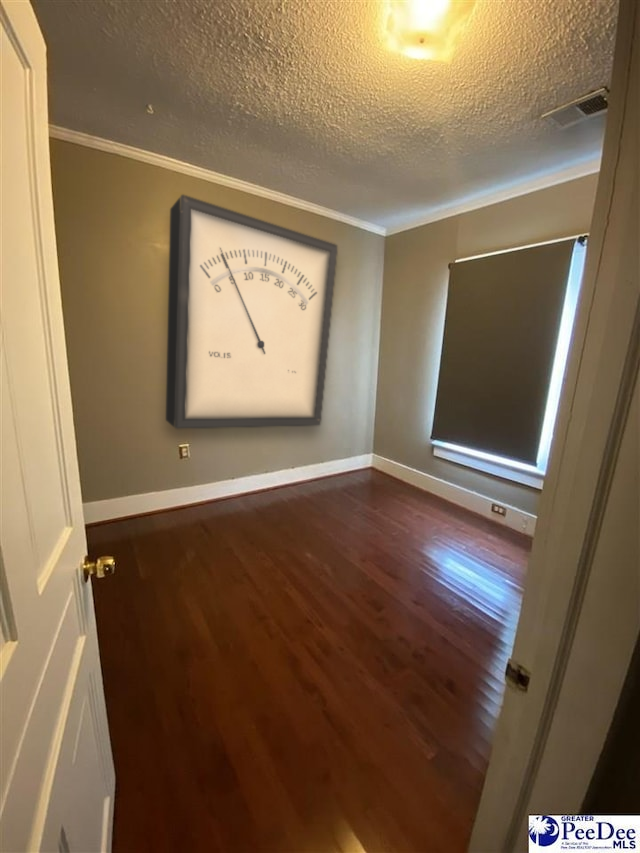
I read 5 V
